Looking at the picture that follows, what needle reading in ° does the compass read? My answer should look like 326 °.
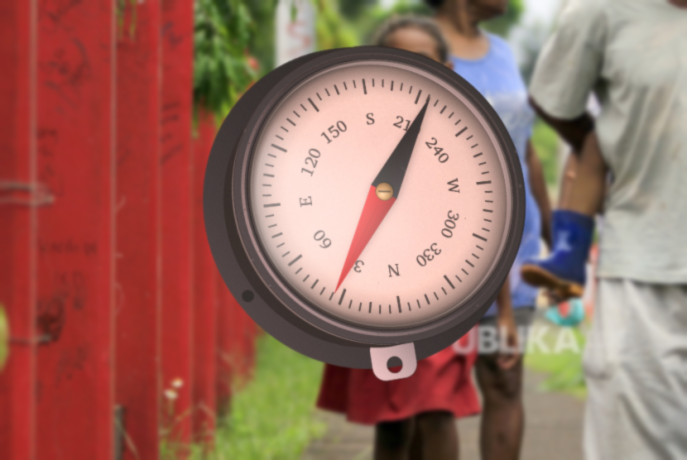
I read 35 °
